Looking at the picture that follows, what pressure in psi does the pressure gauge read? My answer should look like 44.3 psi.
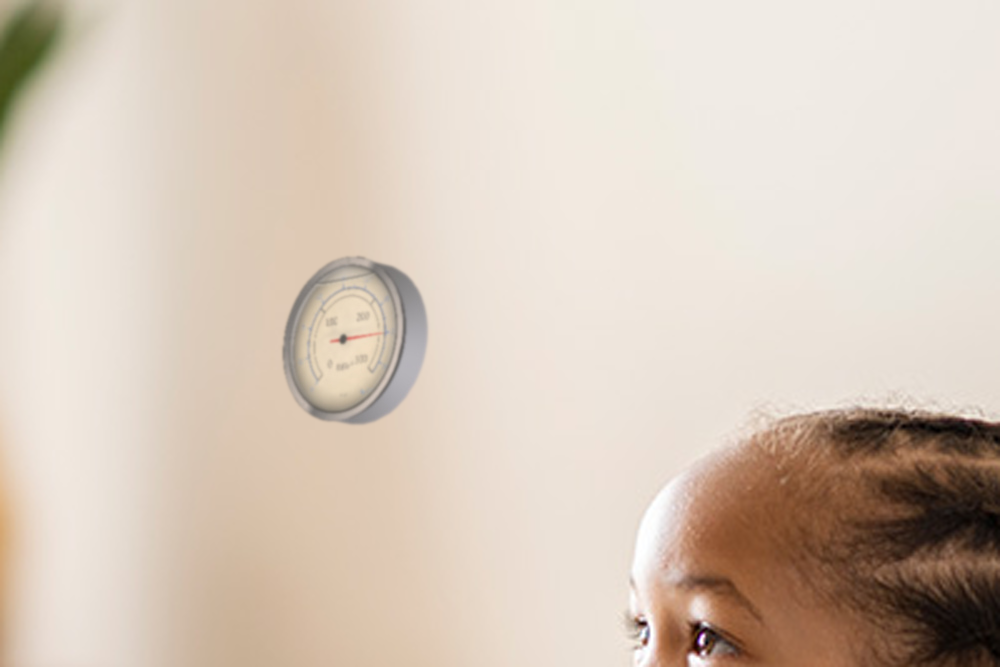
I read 250 psi
